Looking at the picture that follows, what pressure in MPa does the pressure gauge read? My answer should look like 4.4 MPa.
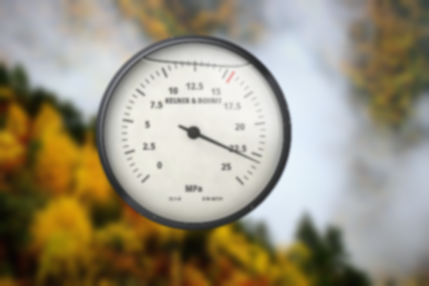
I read 23 MPa
